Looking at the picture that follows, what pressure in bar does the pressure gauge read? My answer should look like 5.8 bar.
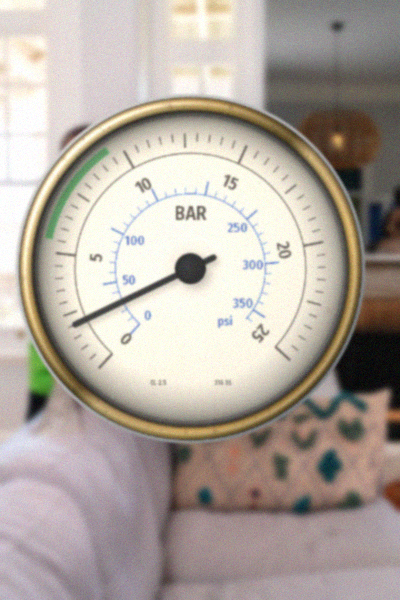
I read 2 bar
